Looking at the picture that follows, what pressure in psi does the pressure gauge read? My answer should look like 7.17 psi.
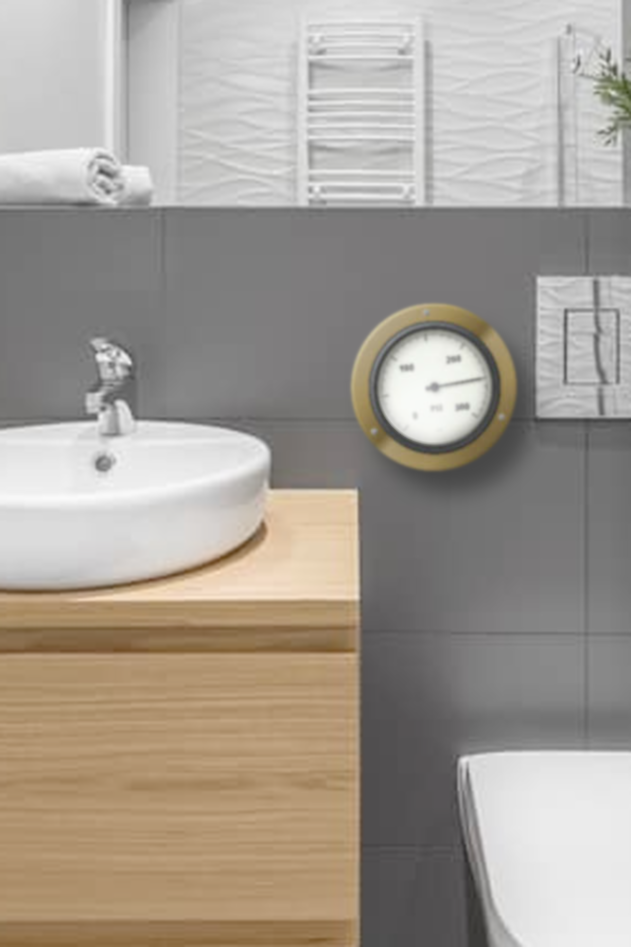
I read 250 psi
